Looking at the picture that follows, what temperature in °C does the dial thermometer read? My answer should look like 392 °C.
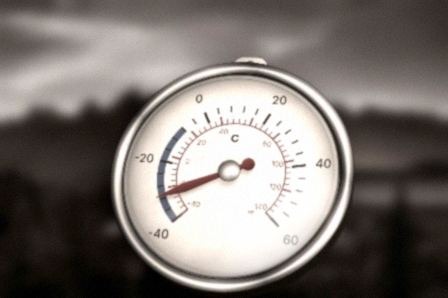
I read -32 °C
